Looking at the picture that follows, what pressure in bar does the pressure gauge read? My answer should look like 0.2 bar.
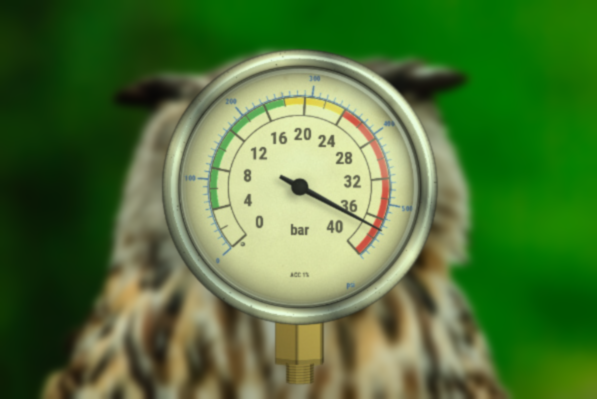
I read 37 bar
